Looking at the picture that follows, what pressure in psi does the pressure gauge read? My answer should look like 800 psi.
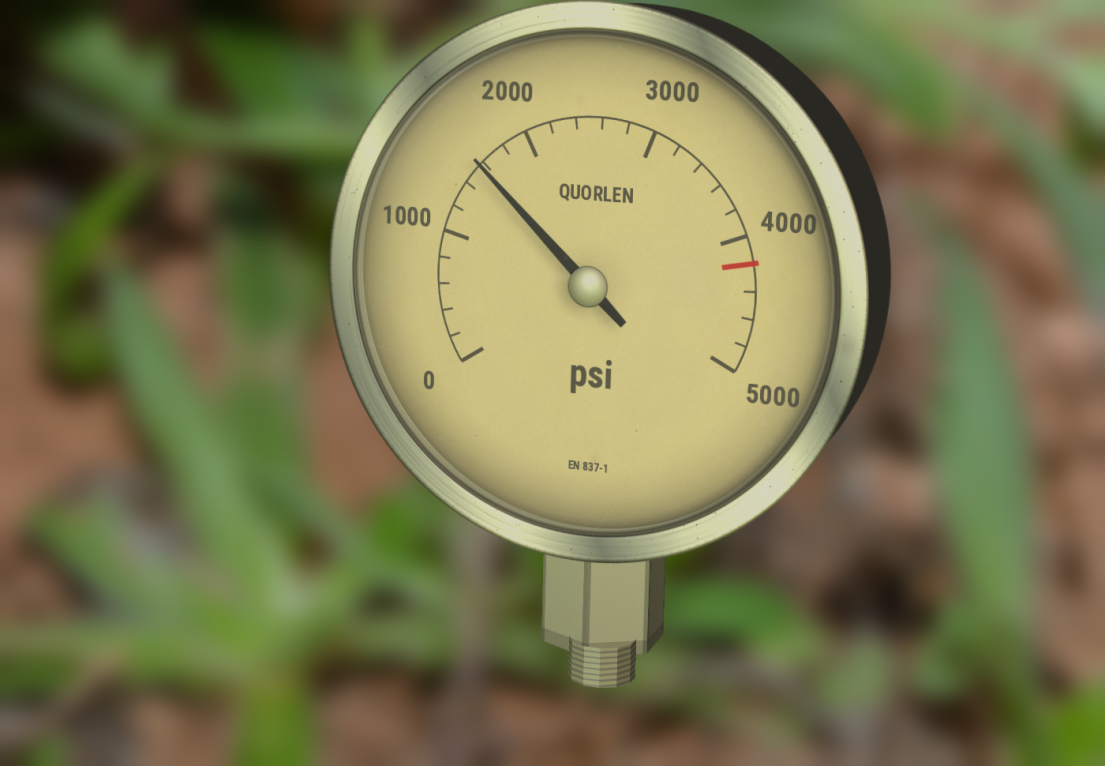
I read 1600 psi
